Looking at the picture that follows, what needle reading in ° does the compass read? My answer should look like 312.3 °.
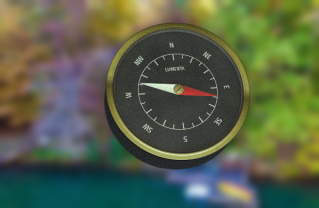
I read 105 °
